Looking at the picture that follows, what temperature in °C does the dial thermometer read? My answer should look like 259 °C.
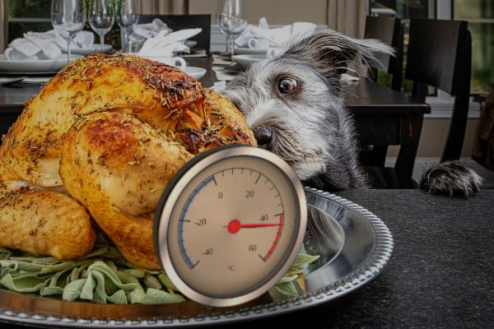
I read 44 °C
